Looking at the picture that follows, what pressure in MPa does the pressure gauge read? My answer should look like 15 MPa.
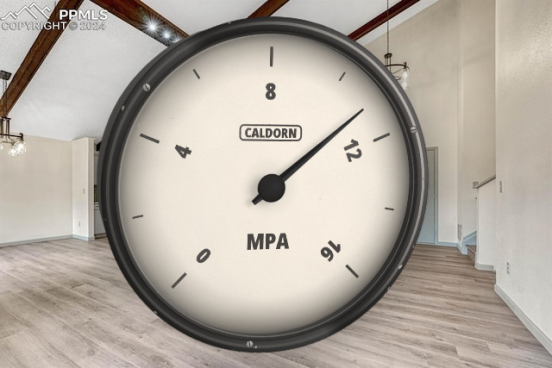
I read 11 MPa
